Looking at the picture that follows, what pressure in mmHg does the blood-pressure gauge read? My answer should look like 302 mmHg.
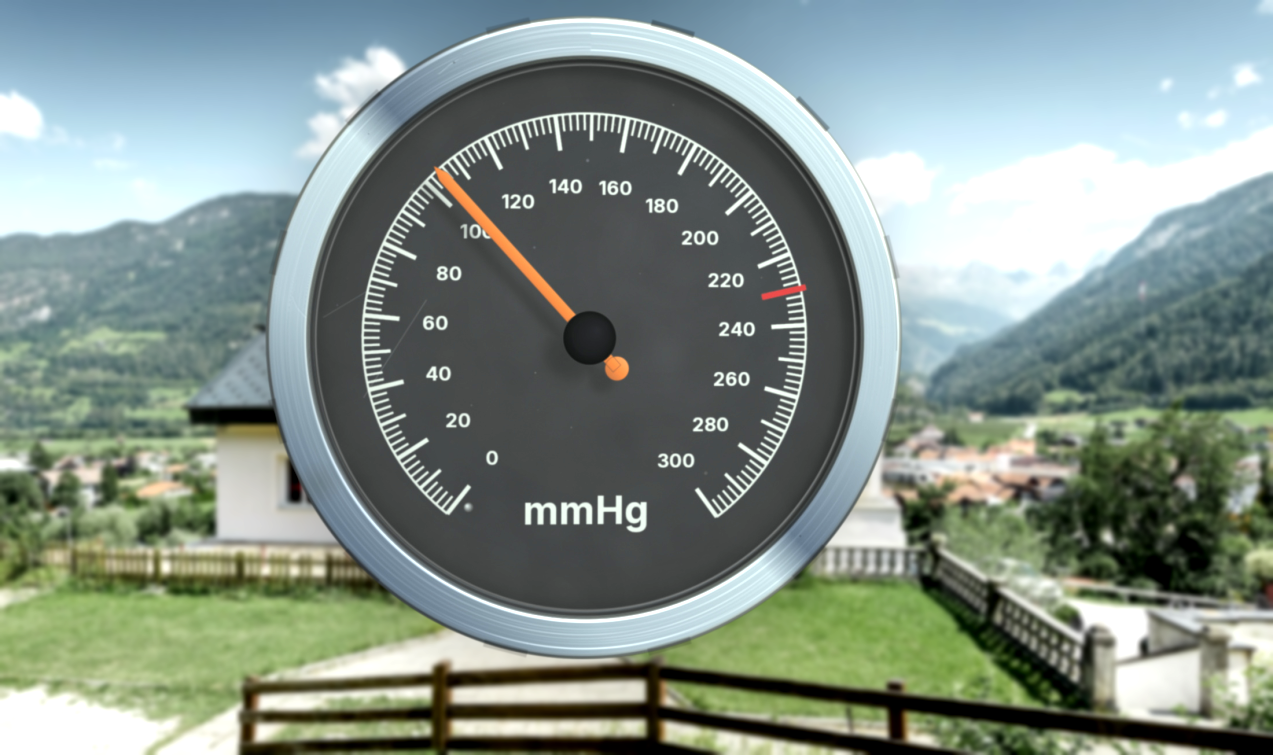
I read 104 mmHg
